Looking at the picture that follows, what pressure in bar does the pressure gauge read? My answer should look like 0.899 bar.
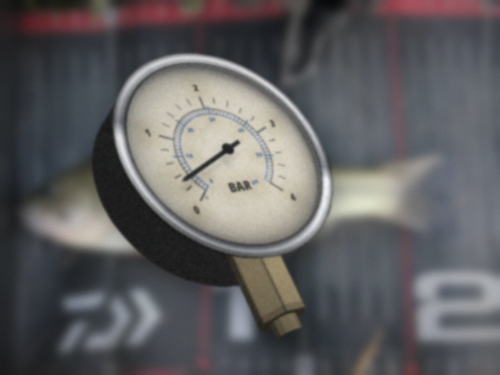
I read 0.3 bar
